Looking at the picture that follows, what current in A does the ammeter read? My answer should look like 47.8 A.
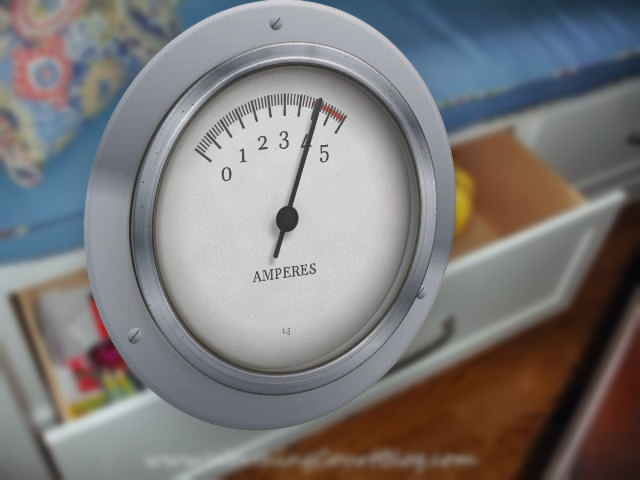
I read 4 A
